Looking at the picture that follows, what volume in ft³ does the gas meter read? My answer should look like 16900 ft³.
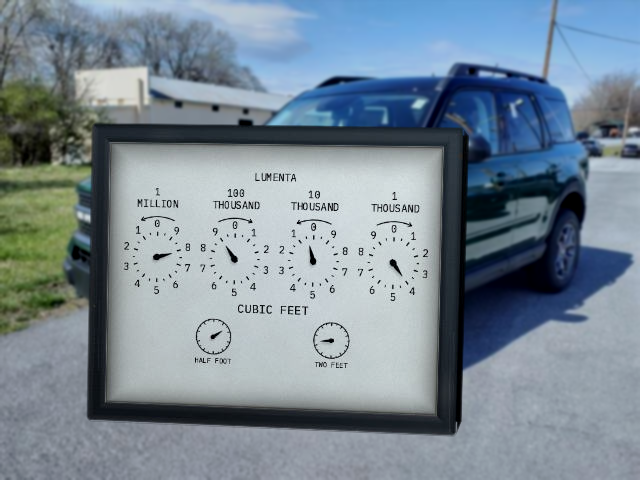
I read 790400 ft³
